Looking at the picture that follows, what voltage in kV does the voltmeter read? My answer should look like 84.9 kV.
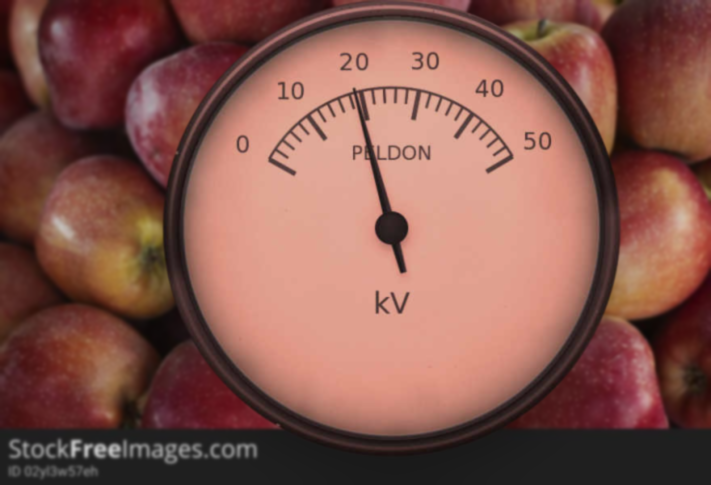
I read 19 kV
